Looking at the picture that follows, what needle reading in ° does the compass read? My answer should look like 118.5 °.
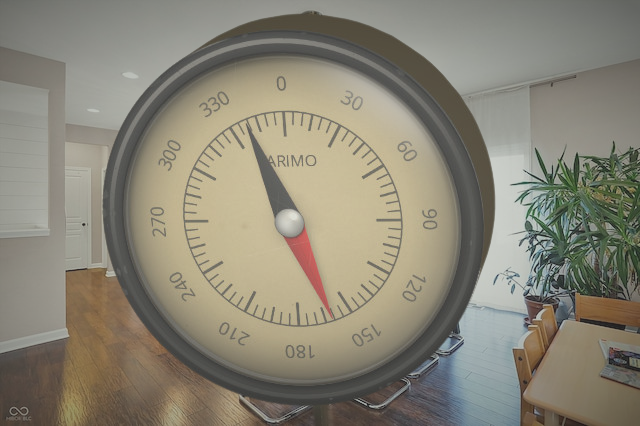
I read 160 °
